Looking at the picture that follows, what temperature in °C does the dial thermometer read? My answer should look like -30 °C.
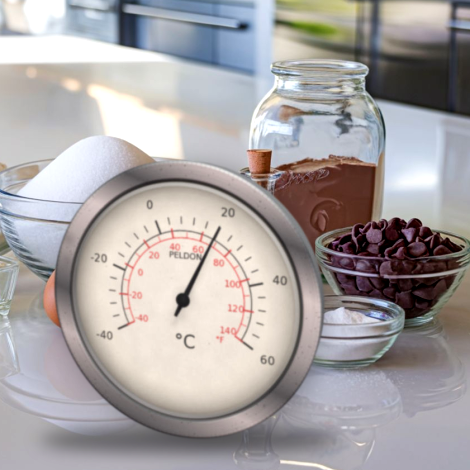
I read 20 °C
